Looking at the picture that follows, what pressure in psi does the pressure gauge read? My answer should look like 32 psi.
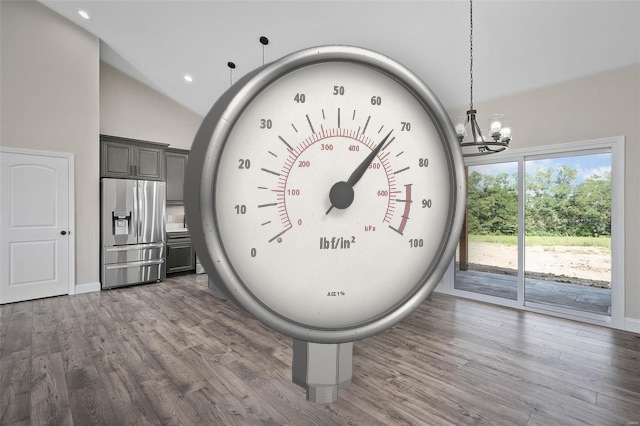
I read 67.5 psi
